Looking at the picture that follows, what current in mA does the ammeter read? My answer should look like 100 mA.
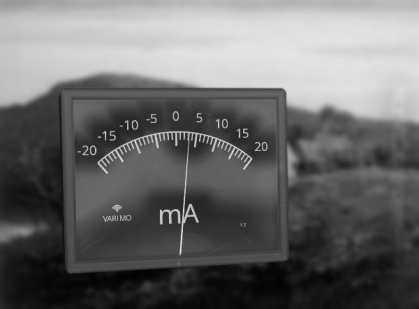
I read 3 mA
